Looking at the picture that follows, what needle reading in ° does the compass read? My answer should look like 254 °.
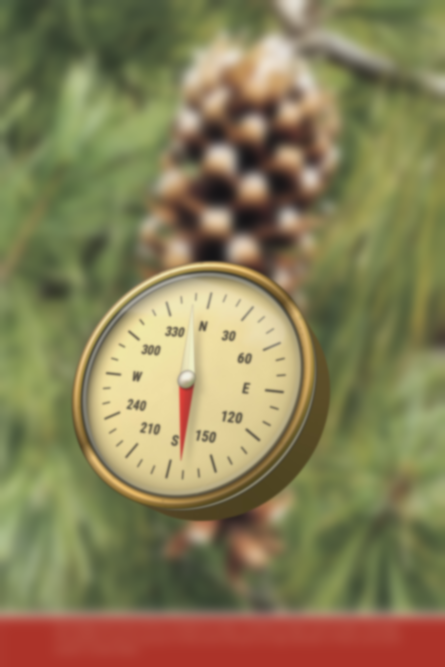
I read 170 °
